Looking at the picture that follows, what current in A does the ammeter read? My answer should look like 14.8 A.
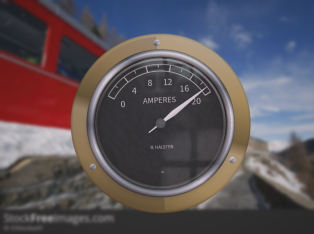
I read 19 A
